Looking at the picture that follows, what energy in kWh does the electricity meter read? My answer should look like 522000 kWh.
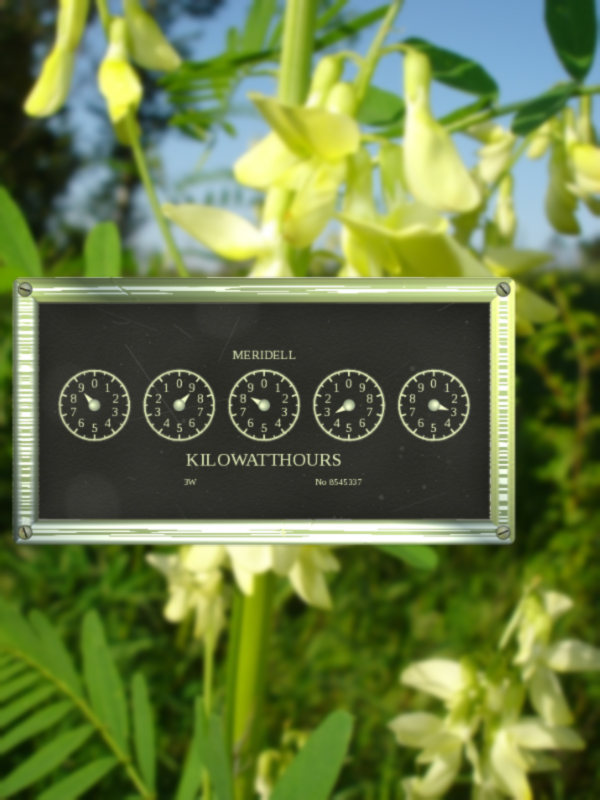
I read 88833 kWh
